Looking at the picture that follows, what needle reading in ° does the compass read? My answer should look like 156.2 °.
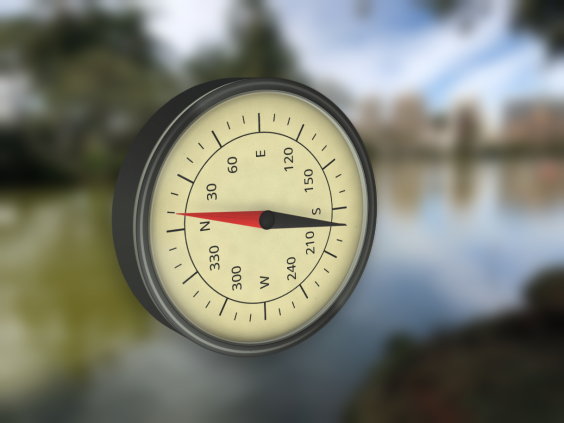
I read 10 °
